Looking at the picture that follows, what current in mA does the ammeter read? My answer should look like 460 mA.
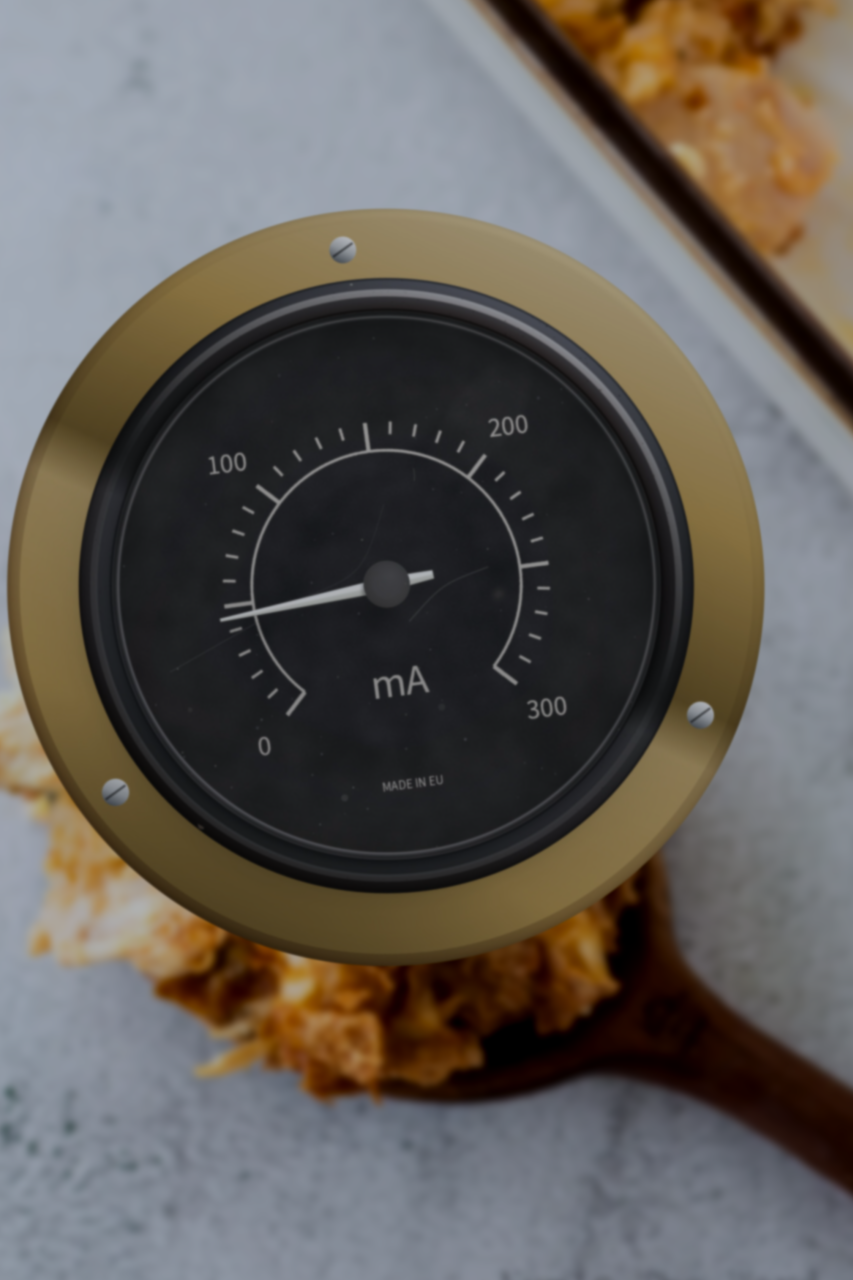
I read 45 mA
